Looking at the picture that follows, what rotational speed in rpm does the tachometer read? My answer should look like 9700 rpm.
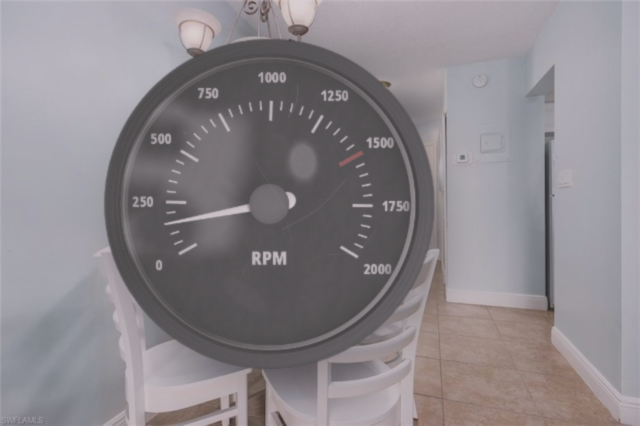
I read 150 rpm
